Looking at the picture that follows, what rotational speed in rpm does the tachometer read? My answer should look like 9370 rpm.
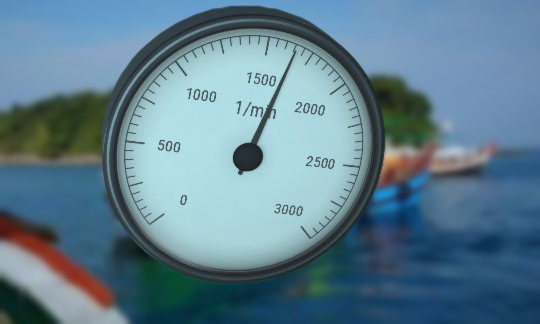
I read 1650 rpm
